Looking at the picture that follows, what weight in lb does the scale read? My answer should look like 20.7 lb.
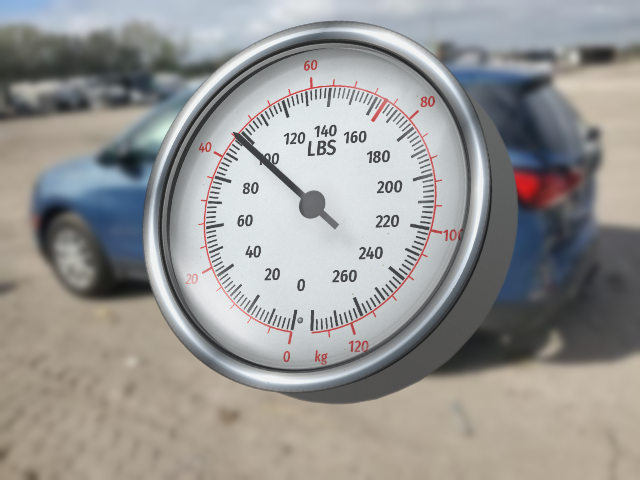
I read 98 lb
